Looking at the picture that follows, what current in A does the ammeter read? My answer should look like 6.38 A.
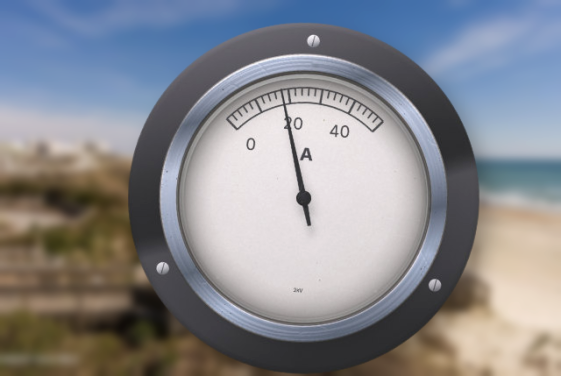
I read 18 A
